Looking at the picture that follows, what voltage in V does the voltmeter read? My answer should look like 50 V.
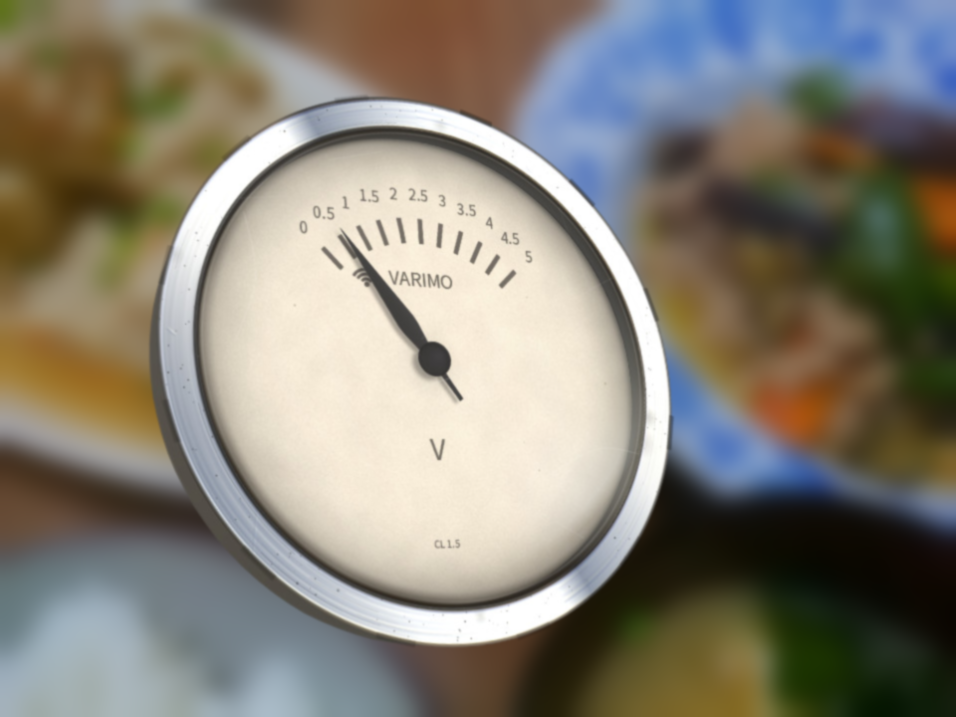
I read 0.5 V
